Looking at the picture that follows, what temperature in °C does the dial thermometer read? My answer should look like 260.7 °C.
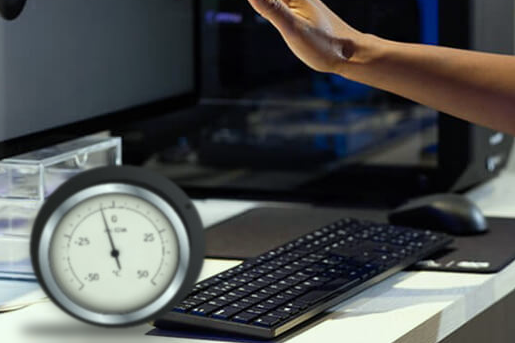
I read -5 °C
